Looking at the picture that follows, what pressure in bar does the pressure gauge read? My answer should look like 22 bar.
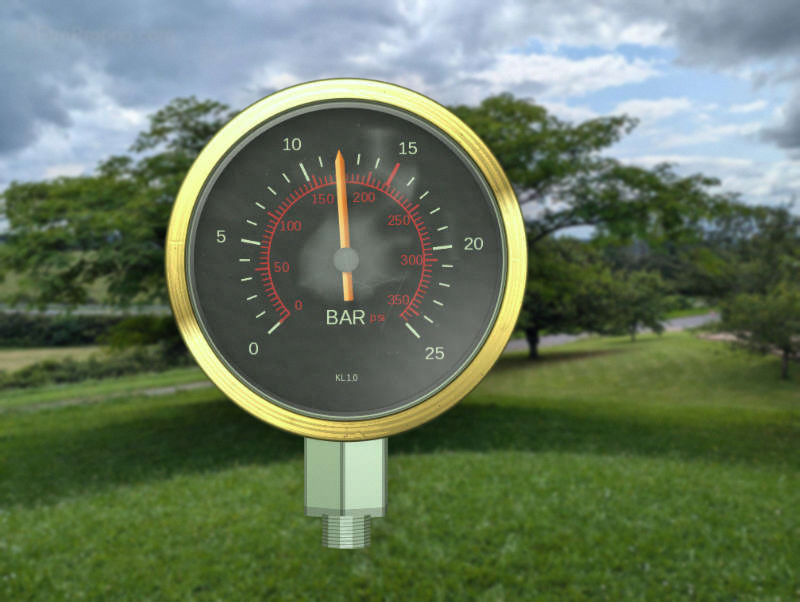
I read 12 bar
